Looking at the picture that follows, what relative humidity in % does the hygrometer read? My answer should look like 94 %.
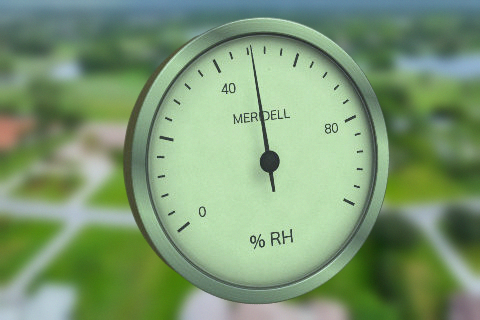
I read 48 %
